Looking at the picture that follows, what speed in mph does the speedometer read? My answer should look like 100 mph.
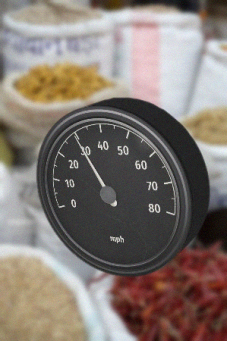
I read 30 mph
